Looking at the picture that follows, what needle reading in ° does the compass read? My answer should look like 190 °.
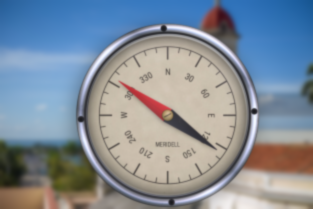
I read 305 °
